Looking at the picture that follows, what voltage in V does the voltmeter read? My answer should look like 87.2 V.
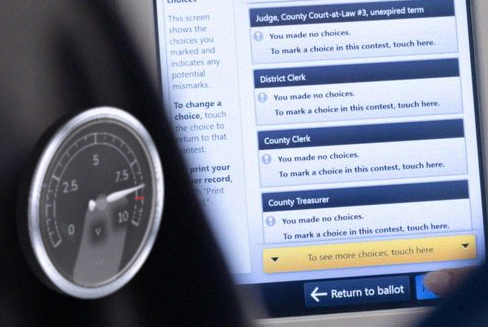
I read 8.5 V
